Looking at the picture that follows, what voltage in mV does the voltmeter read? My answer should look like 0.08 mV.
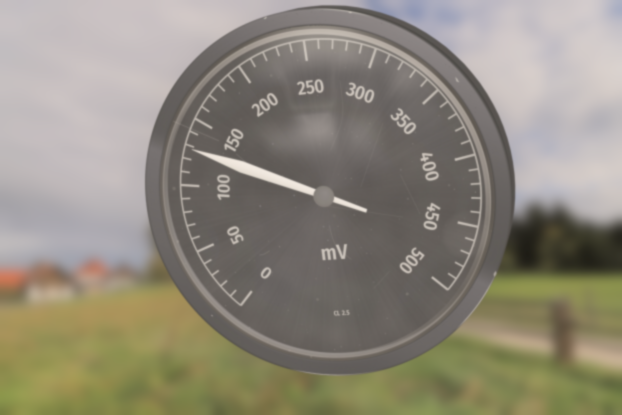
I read 130 mV
